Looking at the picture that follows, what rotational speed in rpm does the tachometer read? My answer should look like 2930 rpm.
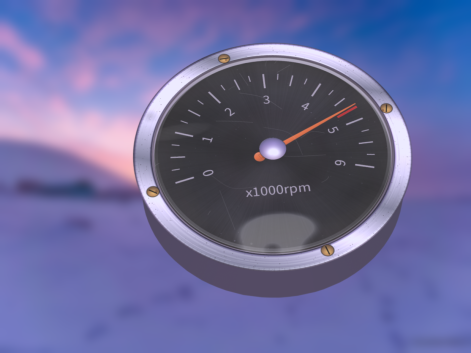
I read 4750 rpm
